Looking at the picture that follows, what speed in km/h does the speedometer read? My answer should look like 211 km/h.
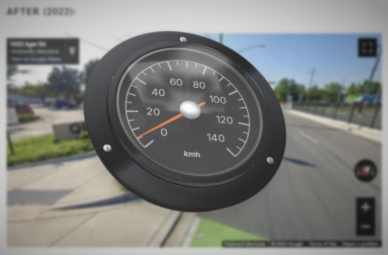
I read 5 km/h
